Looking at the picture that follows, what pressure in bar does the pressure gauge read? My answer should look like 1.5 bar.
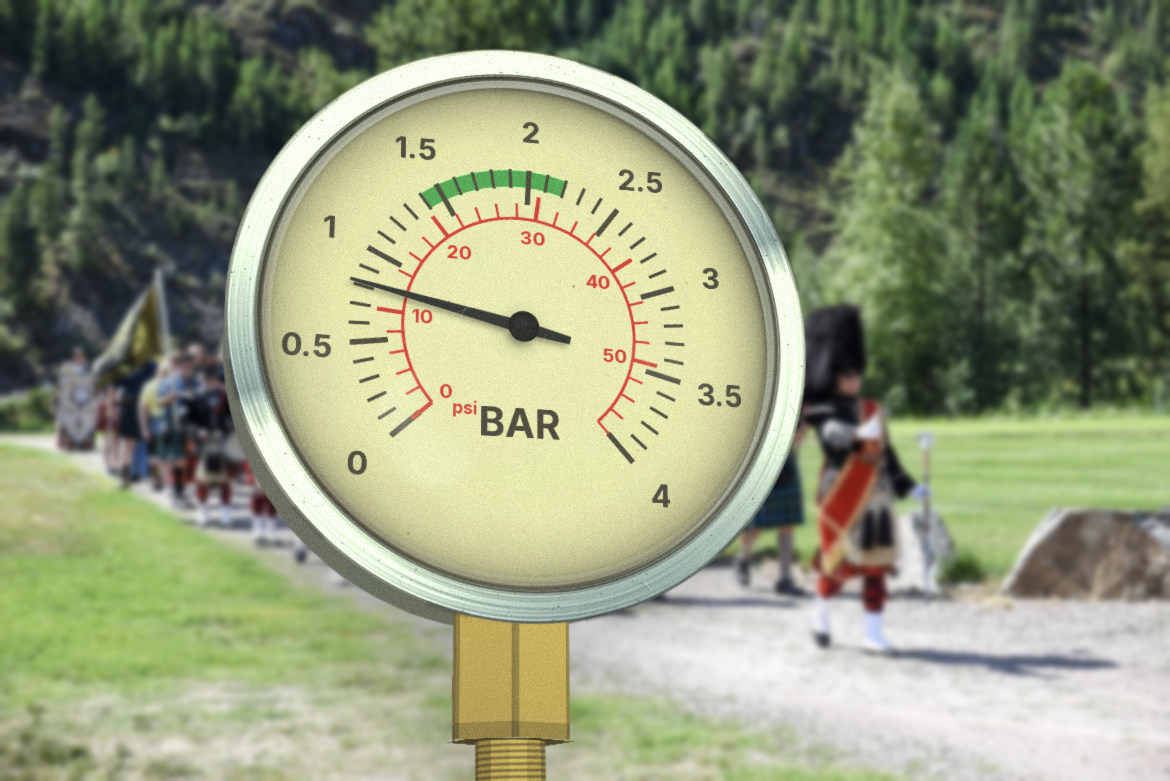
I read 0.8 bar
